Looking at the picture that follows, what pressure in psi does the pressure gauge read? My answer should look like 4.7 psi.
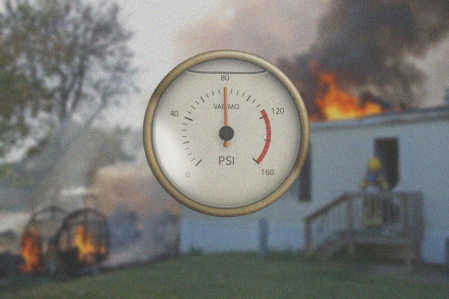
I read 80 psi
